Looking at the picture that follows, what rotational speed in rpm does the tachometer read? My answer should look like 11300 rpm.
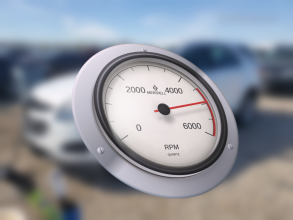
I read 5000 rpm
